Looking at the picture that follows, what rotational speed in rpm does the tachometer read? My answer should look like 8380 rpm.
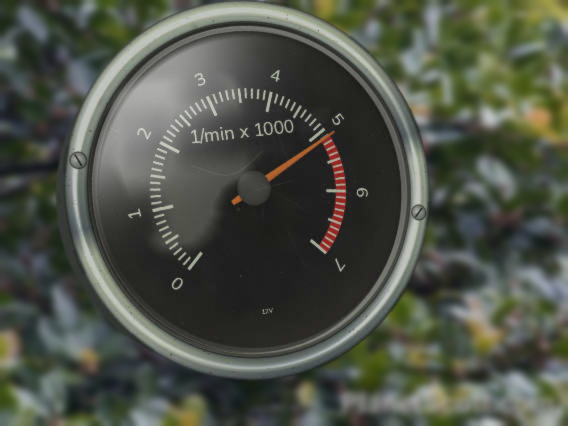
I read 5100 rpm
